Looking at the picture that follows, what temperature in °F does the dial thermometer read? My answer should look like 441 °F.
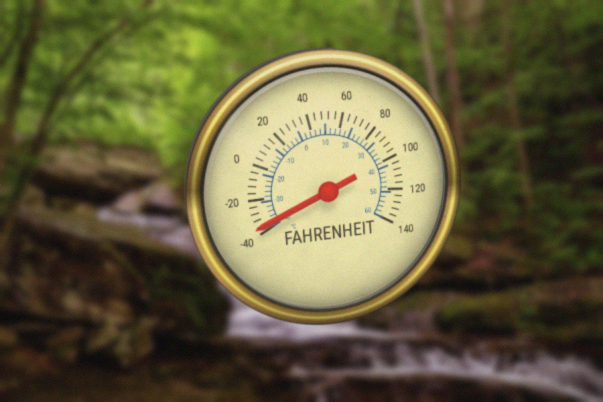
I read -36 °F
